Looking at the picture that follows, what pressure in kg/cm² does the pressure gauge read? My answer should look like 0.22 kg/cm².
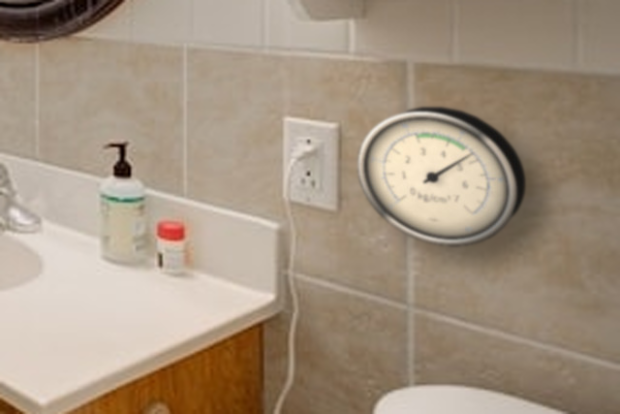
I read 4.75 kg/cm²
